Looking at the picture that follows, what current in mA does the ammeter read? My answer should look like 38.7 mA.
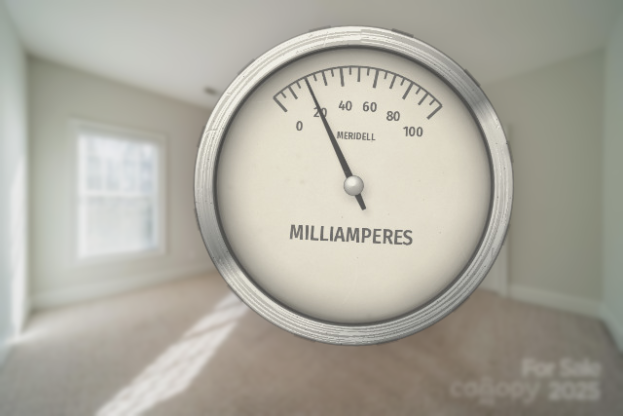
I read 20 mA
